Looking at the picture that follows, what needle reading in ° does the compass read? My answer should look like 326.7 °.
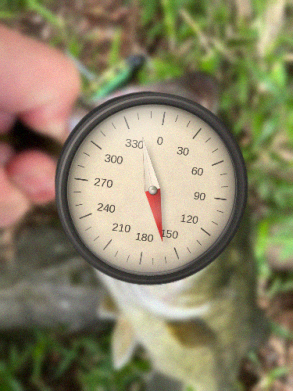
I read 160 °
